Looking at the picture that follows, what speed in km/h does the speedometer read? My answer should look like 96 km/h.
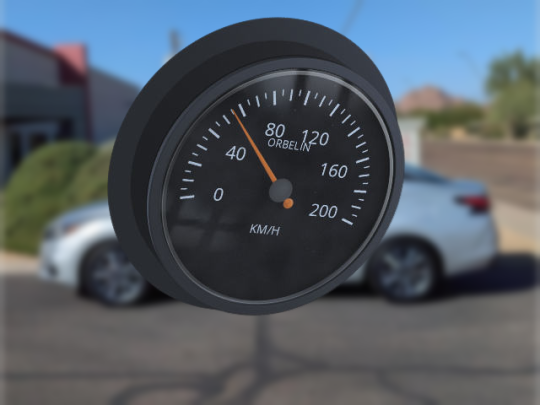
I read 55 km/h
